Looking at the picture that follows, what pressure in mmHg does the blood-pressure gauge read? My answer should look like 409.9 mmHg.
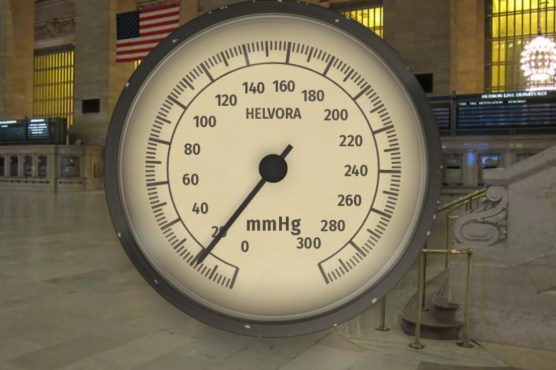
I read 18 mmHg
